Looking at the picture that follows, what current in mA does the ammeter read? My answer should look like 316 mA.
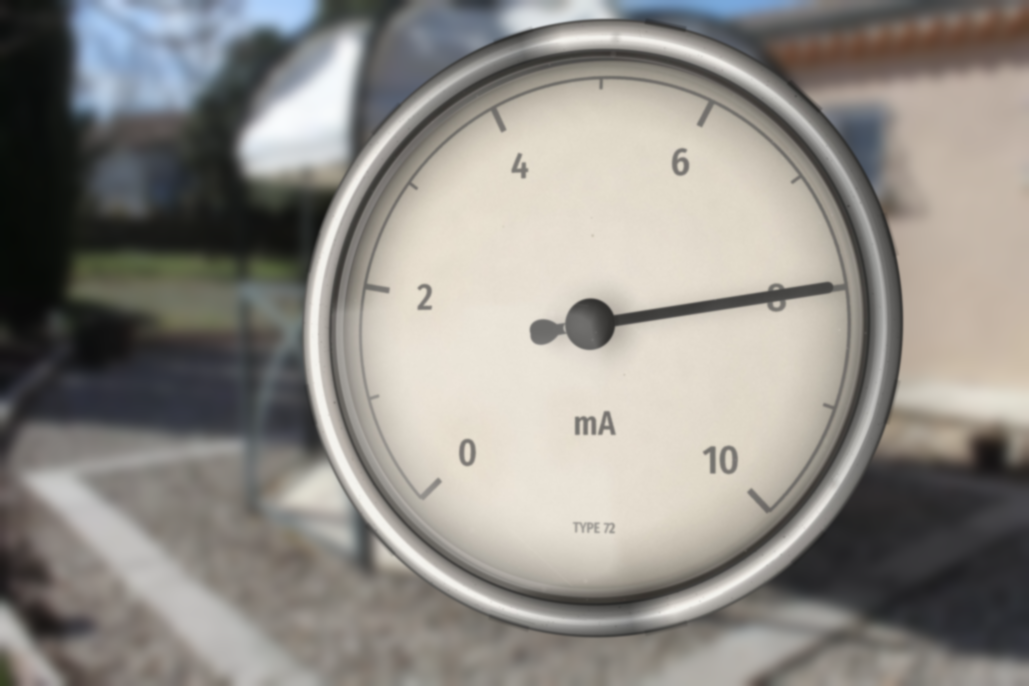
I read 8 mA
